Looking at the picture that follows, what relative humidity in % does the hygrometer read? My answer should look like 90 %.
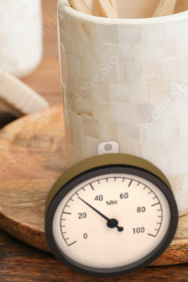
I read 32 %
